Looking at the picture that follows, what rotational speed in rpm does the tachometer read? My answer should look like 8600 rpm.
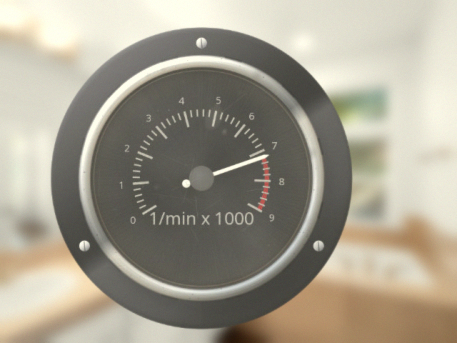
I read 7200 rpm
